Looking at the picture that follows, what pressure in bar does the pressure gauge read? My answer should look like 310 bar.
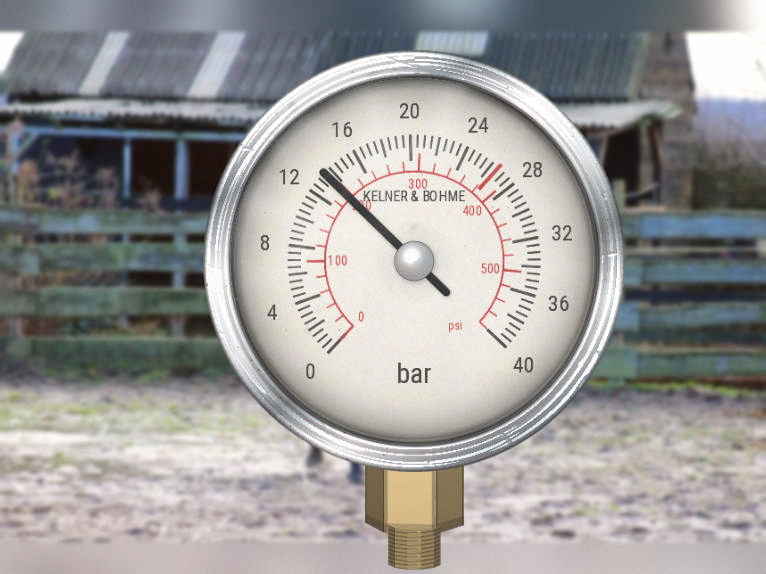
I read 13.5 bar
